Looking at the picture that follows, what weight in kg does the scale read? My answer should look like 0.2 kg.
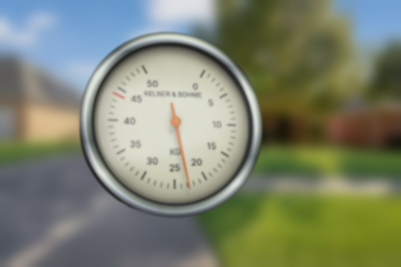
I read 23 kg
